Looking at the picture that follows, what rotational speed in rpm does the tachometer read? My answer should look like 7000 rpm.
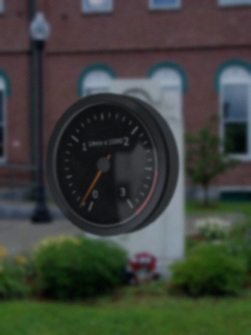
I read 100 rpm
